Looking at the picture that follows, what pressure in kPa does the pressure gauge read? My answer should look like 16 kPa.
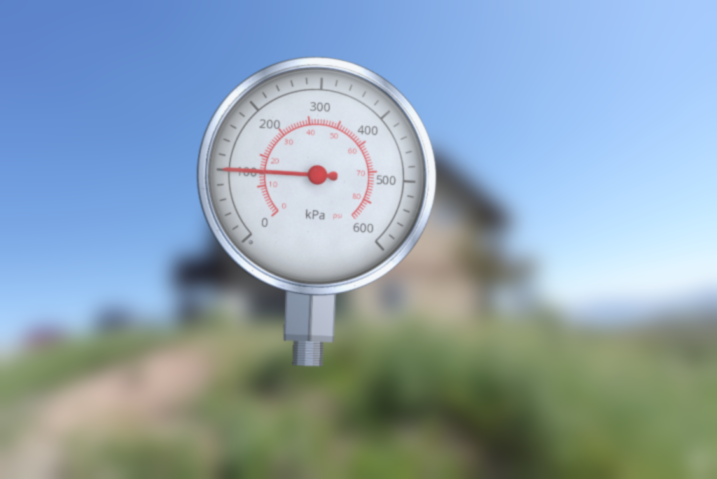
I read 100 kPa
